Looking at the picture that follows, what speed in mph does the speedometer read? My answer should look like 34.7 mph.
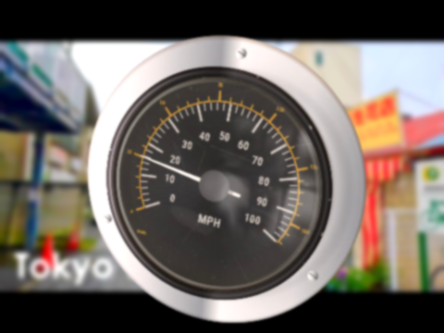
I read 16 mph
